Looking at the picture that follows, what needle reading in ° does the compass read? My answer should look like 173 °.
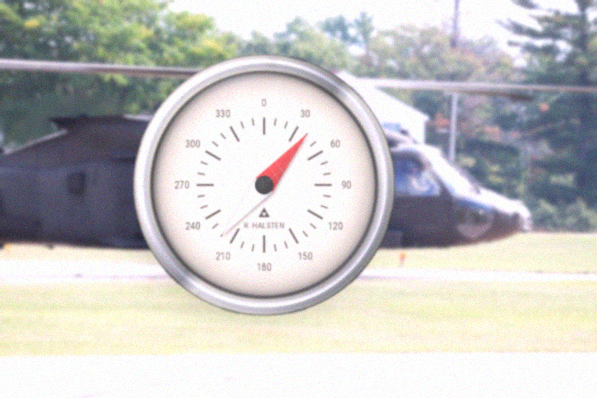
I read 40 °
